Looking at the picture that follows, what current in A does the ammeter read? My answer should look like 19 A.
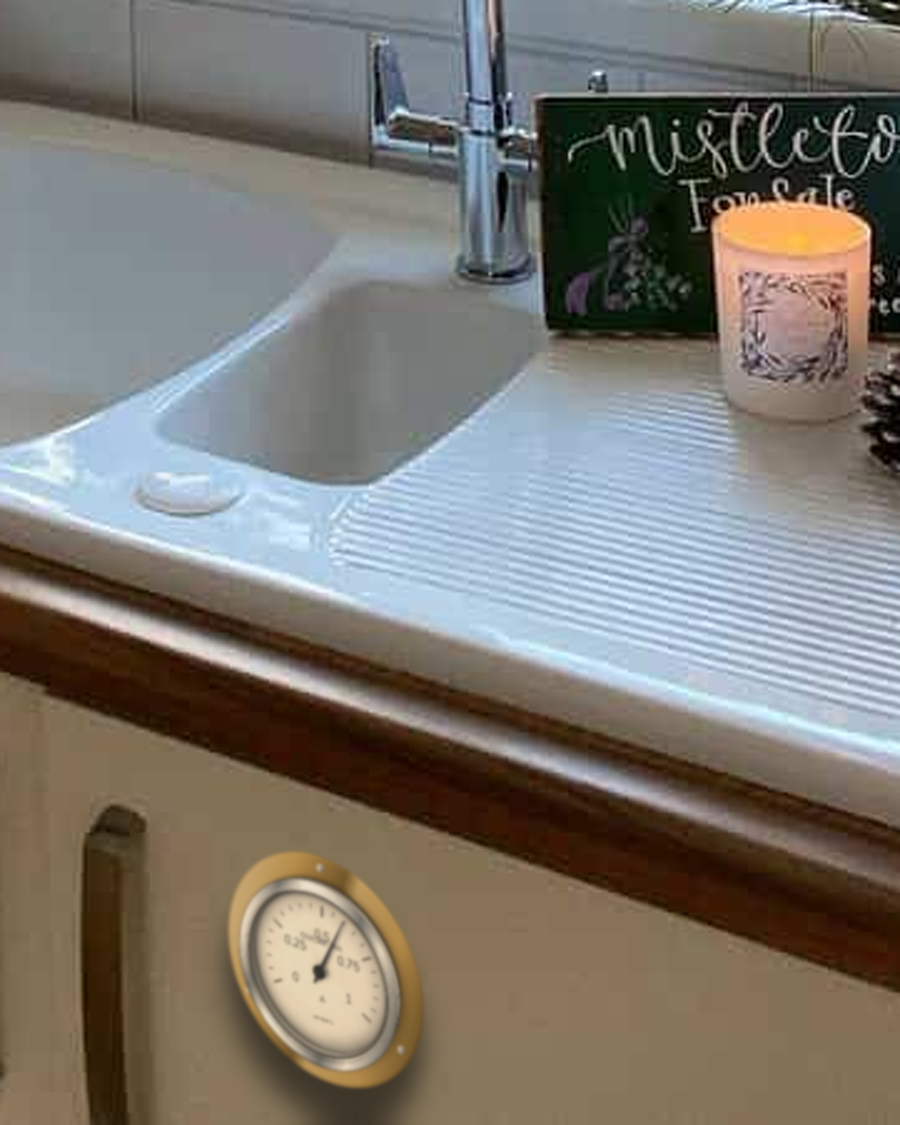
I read 0.6 A
